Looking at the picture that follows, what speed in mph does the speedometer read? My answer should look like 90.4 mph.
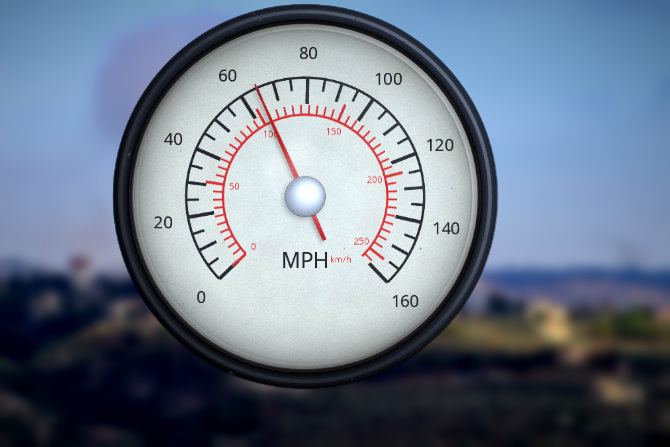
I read 65 mph
